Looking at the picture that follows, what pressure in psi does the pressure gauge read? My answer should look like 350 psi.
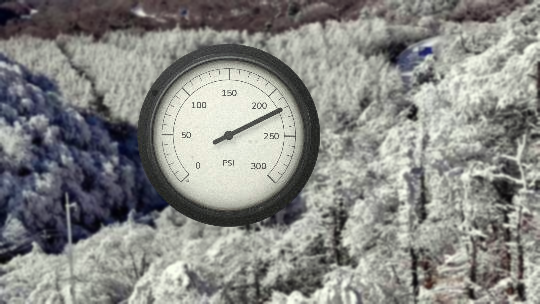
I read 220 psi
